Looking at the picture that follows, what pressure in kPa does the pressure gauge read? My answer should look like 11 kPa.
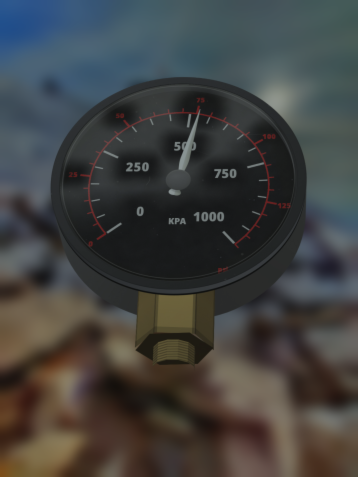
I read 525 kPa
